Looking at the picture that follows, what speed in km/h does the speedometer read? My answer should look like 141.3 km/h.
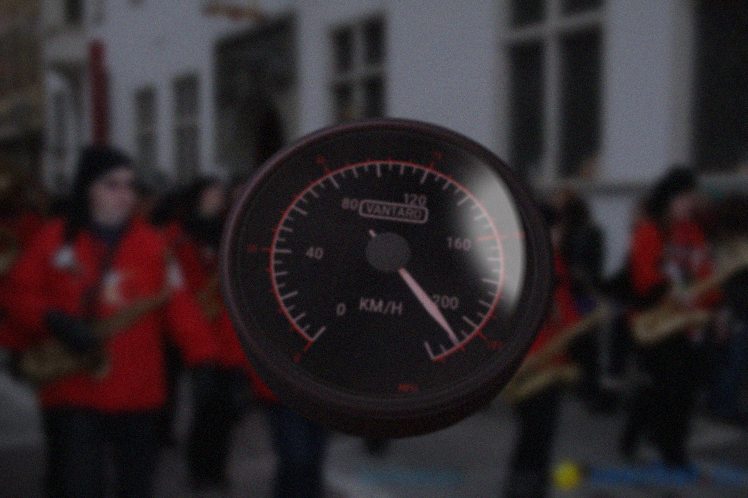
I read 210 km/h
